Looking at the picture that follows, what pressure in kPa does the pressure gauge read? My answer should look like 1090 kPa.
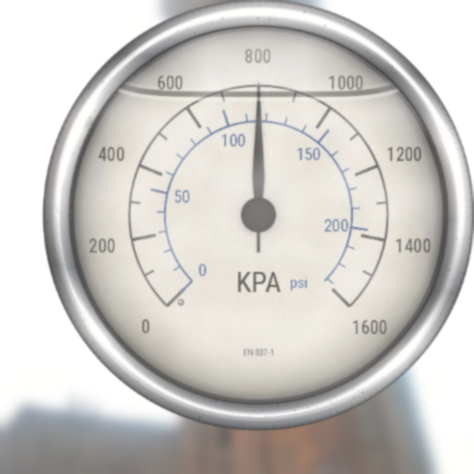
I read 800 kPa
